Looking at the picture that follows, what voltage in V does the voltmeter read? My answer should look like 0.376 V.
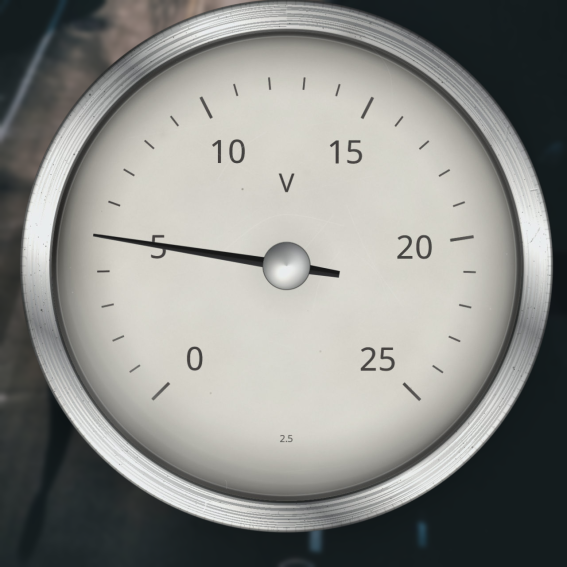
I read 5 V
